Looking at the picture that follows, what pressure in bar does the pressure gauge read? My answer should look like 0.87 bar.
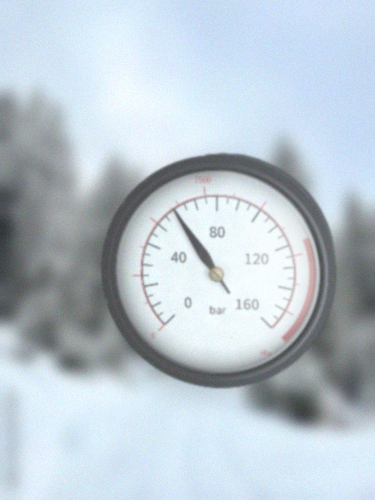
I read 60 bar
